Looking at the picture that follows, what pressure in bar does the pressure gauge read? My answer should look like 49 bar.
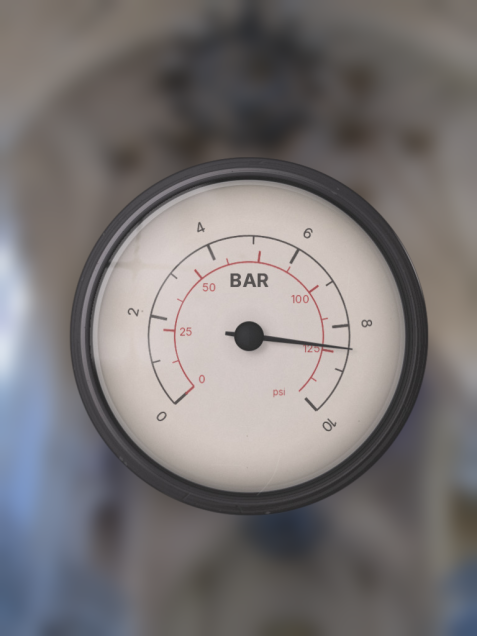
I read 8.5 bar
